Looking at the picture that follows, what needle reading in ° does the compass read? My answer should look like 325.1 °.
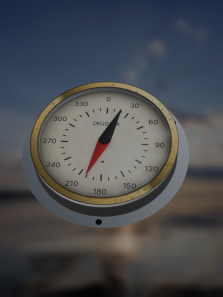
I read 200 °
